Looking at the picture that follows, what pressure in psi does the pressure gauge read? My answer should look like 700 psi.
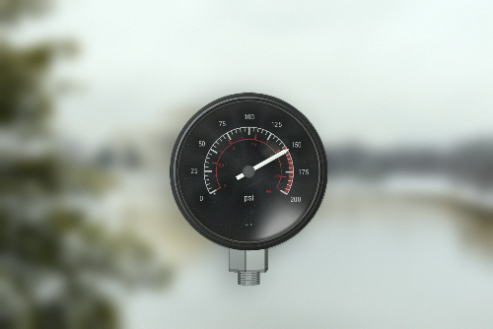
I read 150 psi
